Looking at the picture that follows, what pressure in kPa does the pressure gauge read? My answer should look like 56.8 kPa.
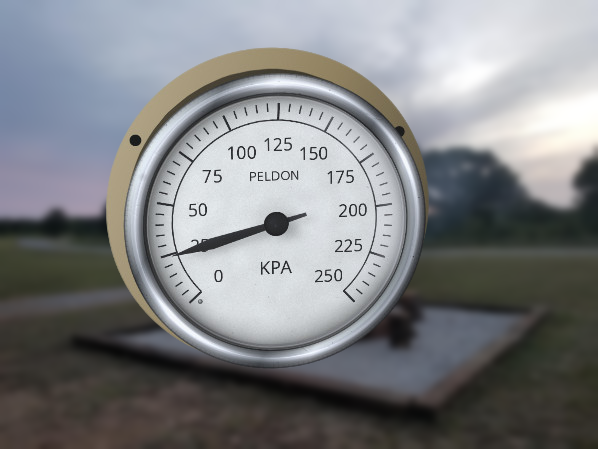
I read 25 kPa
